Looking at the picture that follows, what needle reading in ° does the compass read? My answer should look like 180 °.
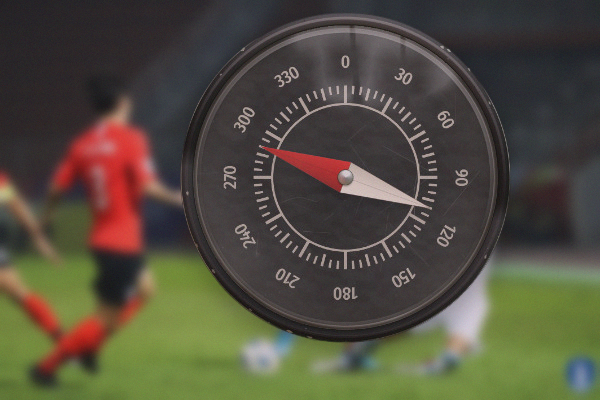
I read 290 °
